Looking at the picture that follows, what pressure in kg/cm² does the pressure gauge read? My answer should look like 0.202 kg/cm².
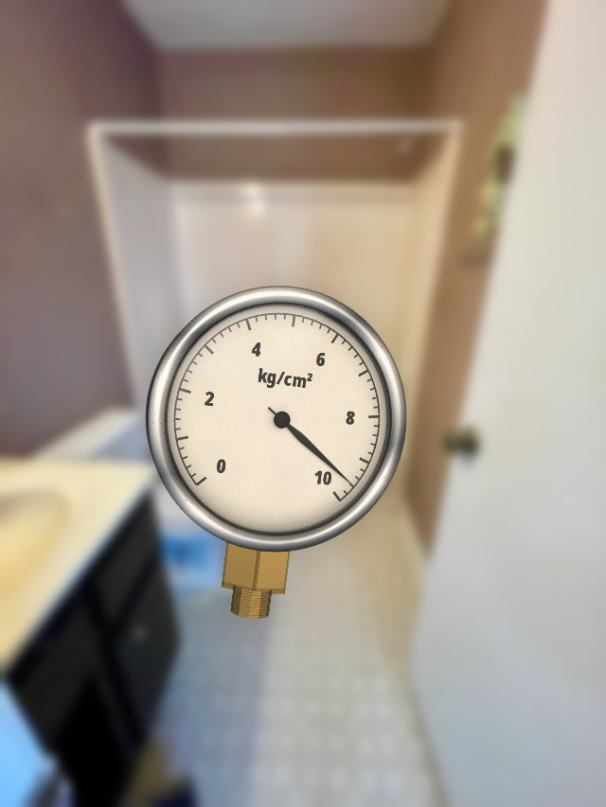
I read 9.6 kg/cm²
